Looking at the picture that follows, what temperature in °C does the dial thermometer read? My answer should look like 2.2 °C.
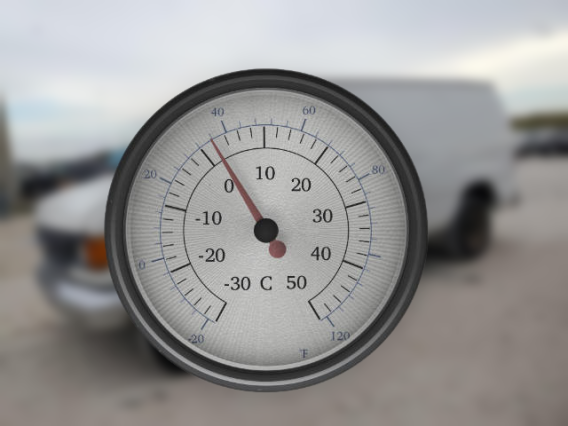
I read 2 °C
